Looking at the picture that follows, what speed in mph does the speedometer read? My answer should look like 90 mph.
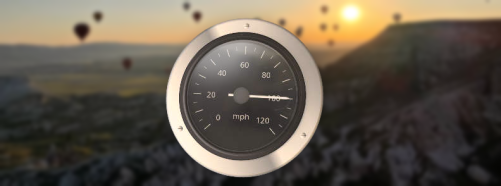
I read 100 mph
